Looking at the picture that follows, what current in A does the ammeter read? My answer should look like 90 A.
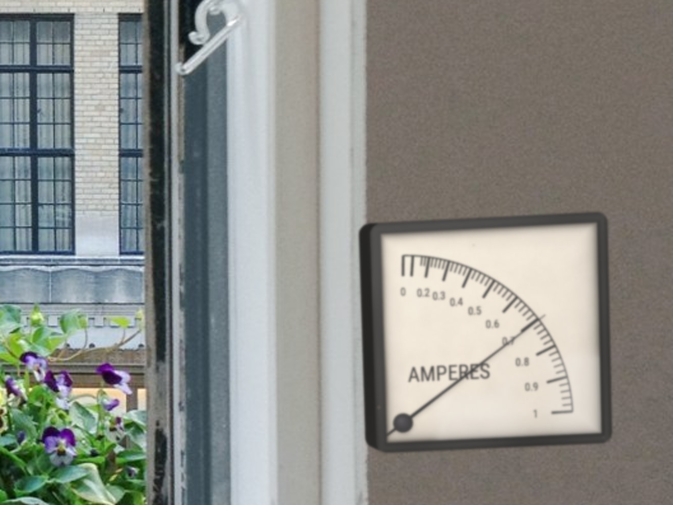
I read 0.7 A
